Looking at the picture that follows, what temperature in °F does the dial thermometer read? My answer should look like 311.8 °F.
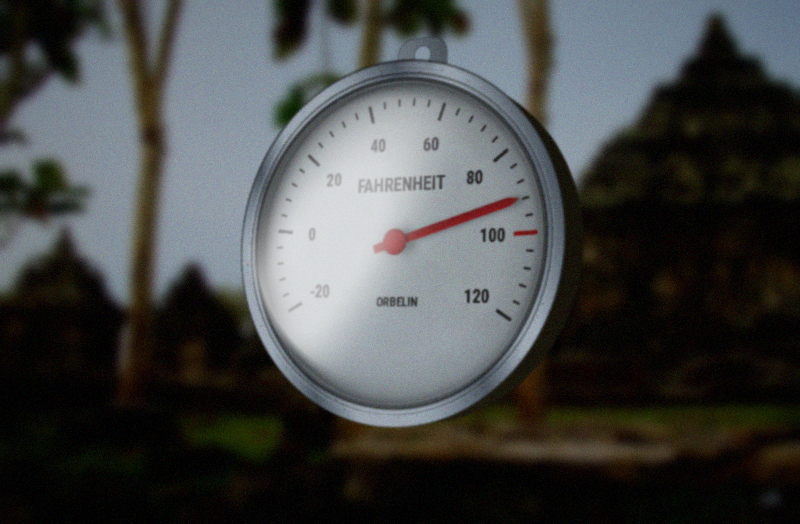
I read 92 °F
